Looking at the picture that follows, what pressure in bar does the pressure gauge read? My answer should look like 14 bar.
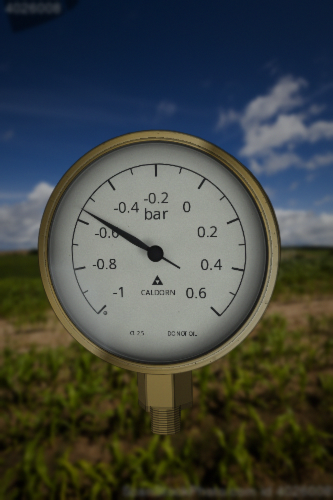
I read -0.55 bar
